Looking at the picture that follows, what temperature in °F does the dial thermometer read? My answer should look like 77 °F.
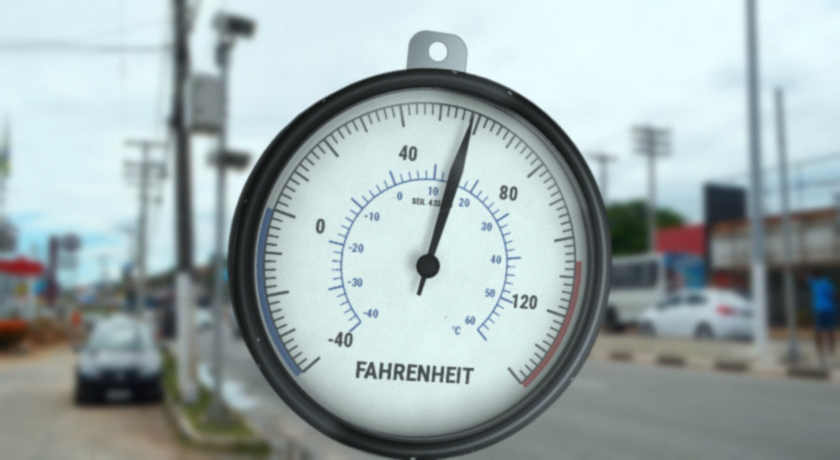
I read 58 °F
